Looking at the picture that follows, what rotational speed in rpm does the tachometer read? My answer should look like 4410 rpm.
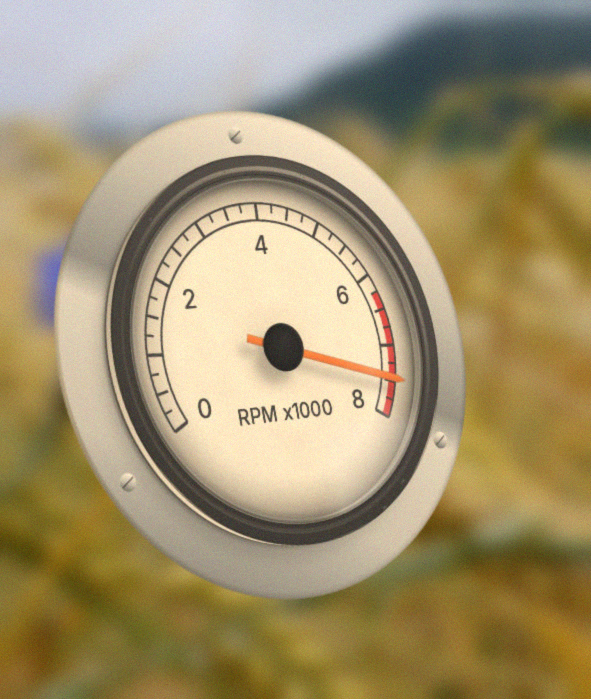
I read 7500 rpm
